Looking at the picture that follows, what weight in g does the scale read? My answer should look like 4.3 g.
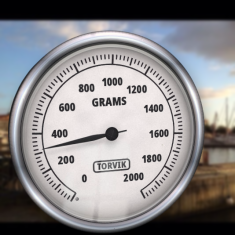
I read 320 g
